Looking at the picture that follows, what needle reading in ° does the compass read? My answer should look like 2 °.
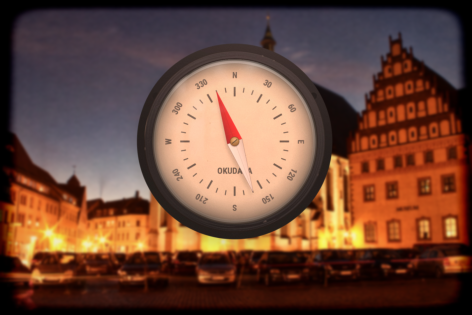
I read 340 °
